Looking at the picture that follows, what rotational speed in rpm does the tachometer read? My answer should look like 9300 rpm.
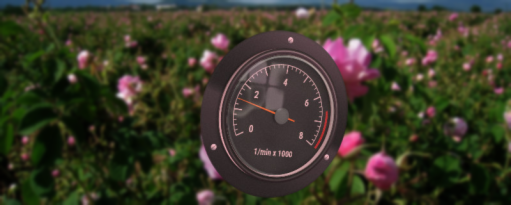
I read 1400 rpm
